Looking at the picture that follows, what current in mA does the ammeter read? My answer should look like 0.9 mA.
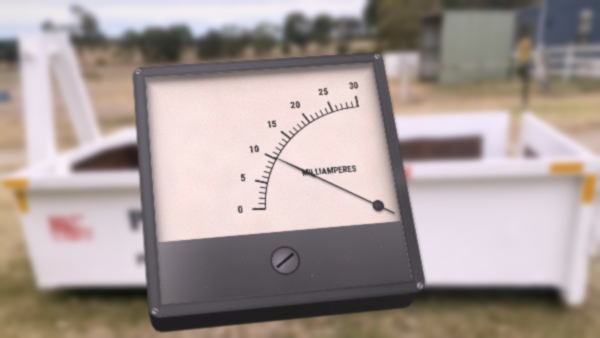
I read 10 mA
